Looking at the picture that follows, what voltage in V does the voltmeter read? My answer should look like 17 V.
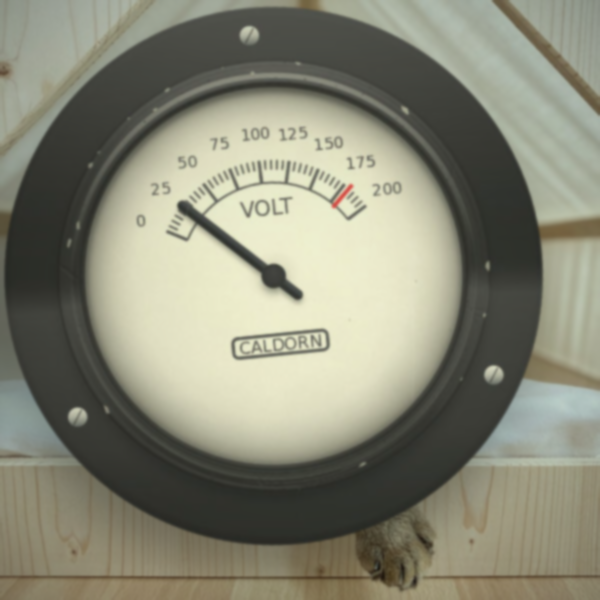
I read 25 V
